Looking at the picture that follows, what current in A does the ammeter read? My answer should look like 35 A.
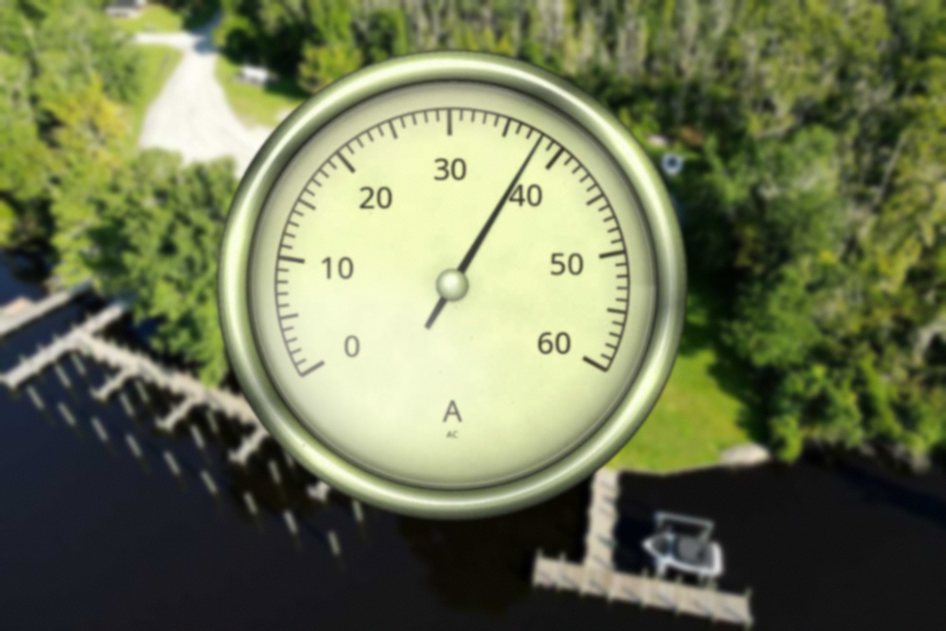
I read 38 A
